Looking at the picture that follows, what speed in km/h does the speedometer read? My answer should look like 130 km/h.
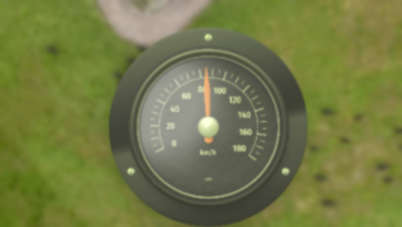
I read 85 km/h
